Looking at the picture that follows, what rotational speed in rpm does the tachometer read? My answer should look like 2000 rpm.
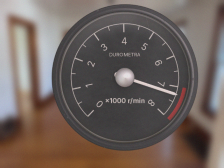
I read 7250 rpm
